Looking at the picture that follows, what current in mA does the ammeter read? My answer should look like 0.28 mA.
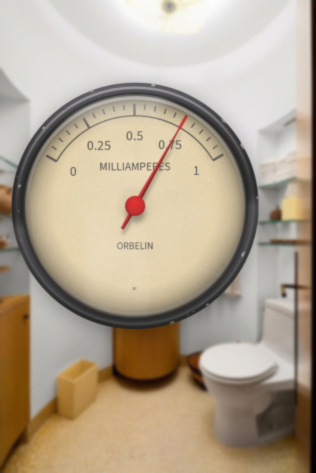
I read 0.75 mA
